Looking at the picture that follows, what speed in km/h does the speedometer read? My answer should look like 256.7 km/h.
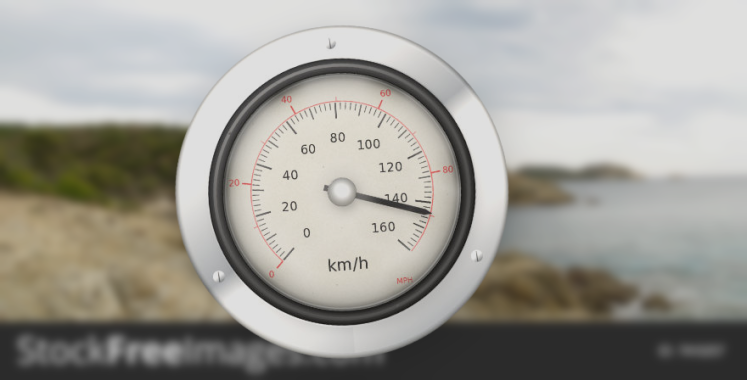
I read 144 km/h
